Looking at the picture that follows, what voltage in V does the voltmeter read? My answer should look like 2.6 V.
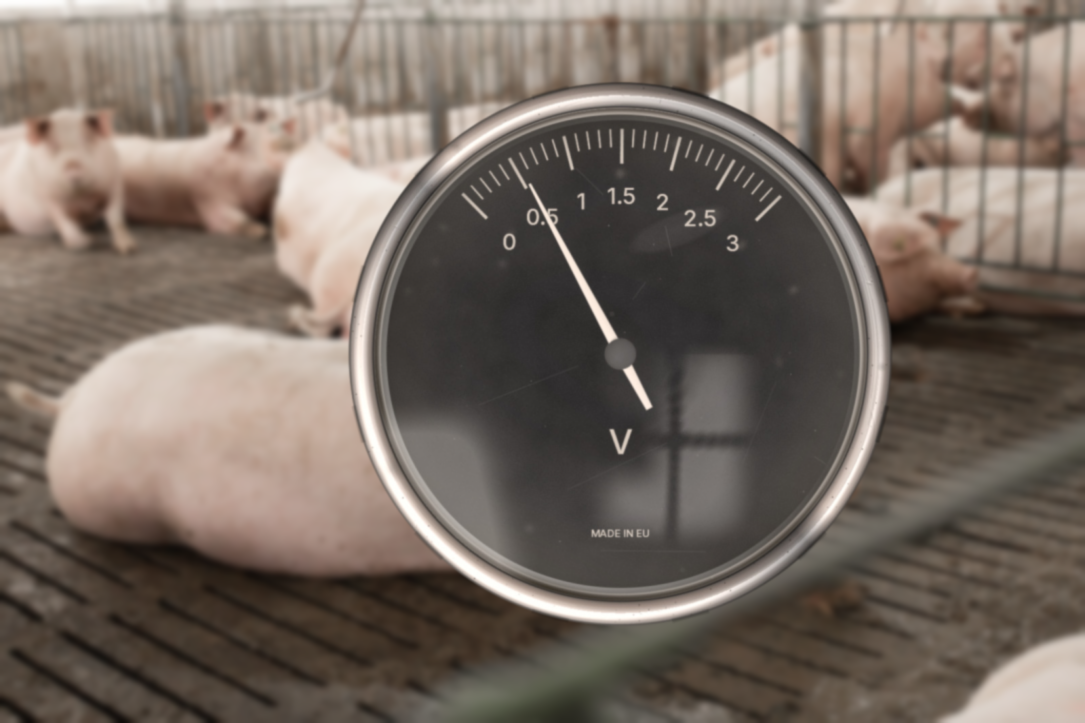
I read 0.55 V
